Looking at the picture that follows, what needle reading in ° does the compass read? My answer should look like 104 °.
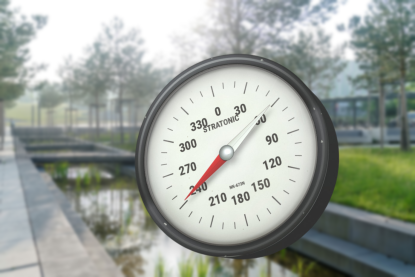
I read 240 °
